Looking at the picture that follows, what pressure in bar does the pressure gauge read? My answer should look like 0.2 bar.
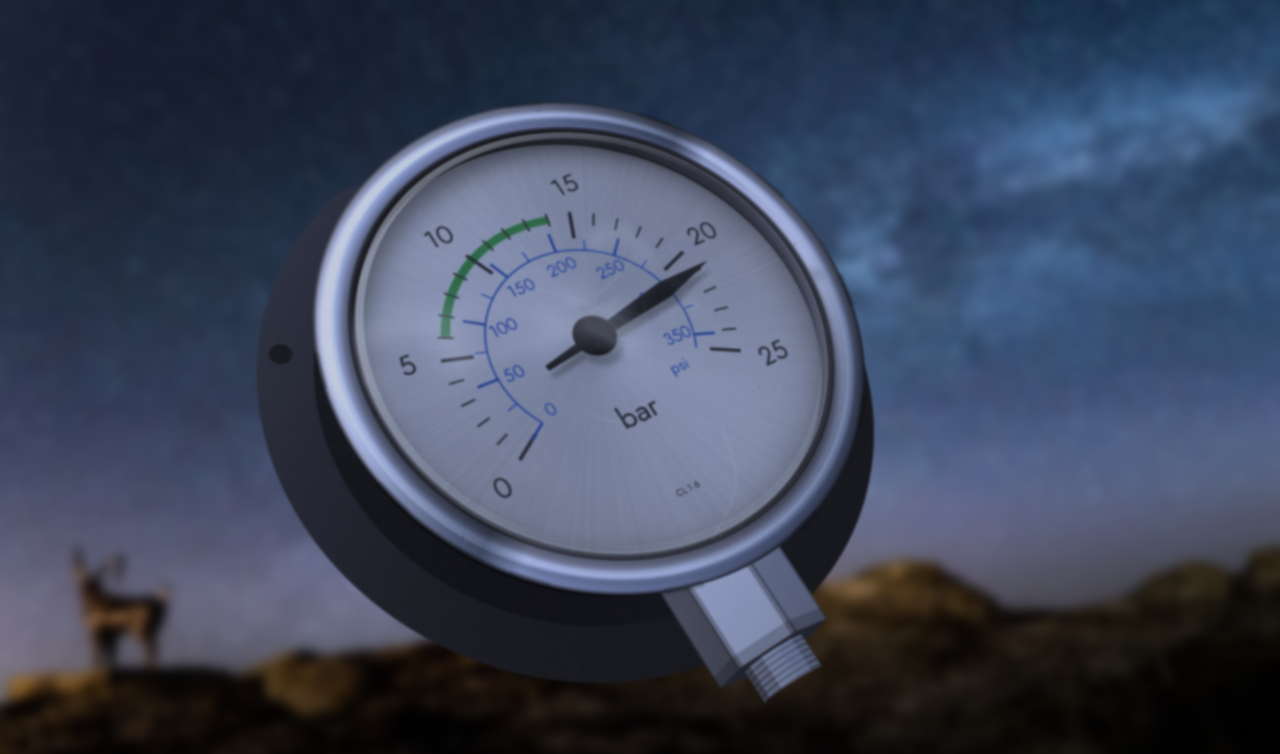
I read 21 bar
